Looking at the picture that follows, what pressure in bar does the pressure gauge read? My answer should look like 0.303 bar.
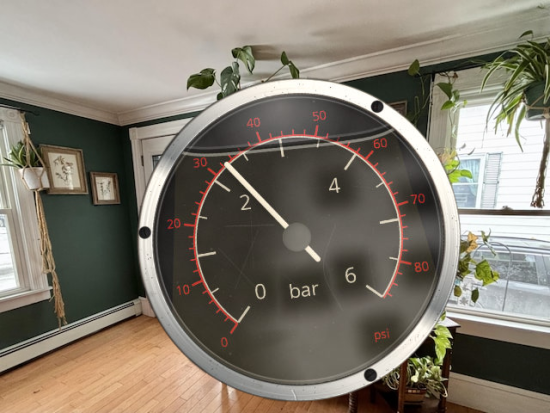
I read 2.25 bar
